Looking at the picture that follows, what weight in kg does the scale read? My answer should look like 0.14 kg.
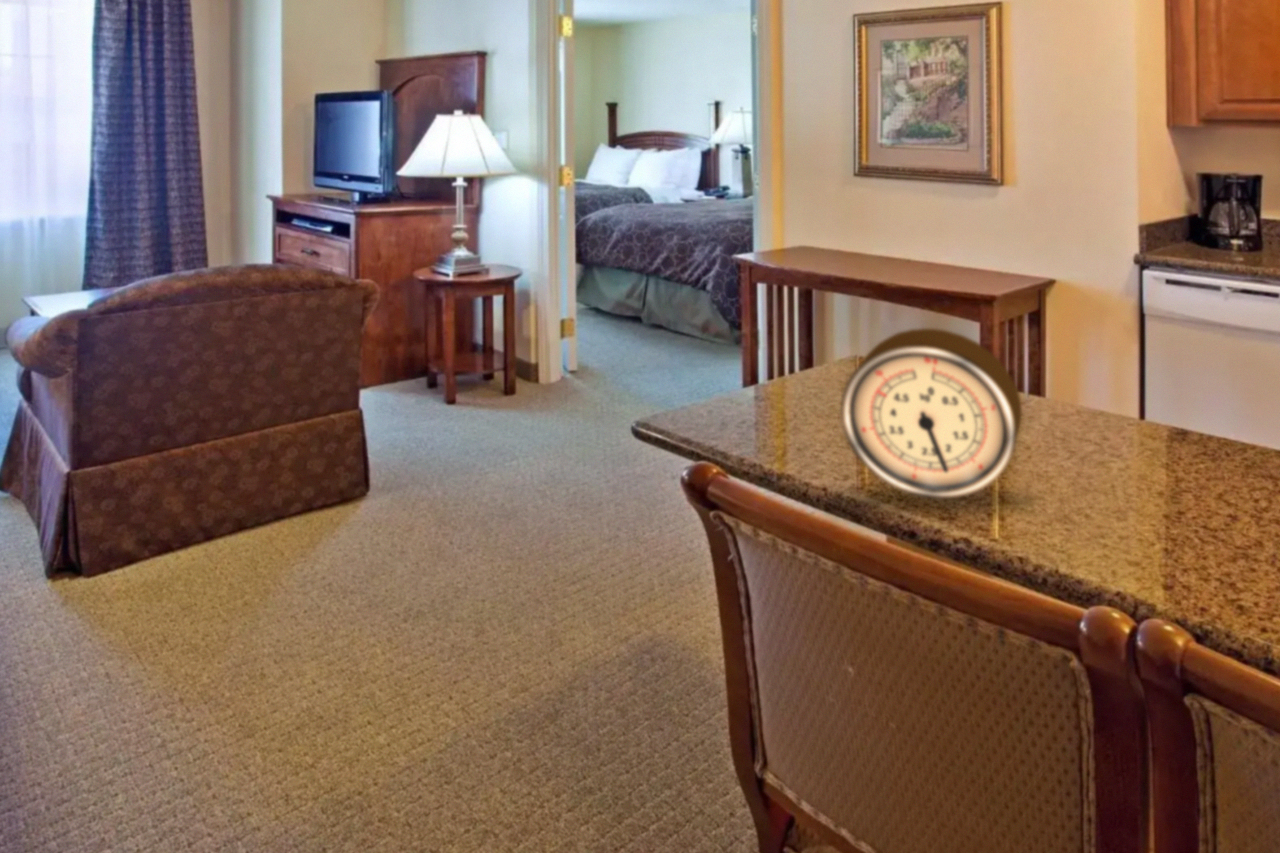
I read 2.25 kg
